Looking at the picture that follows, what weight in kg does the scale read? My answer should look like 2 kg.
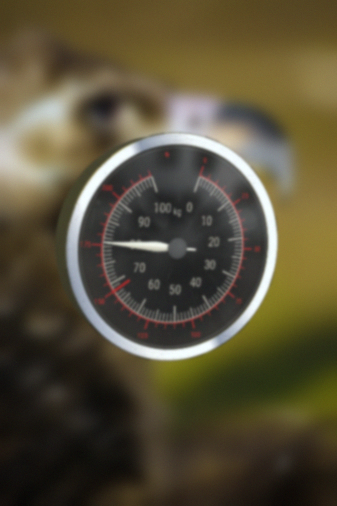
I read 80 kg
